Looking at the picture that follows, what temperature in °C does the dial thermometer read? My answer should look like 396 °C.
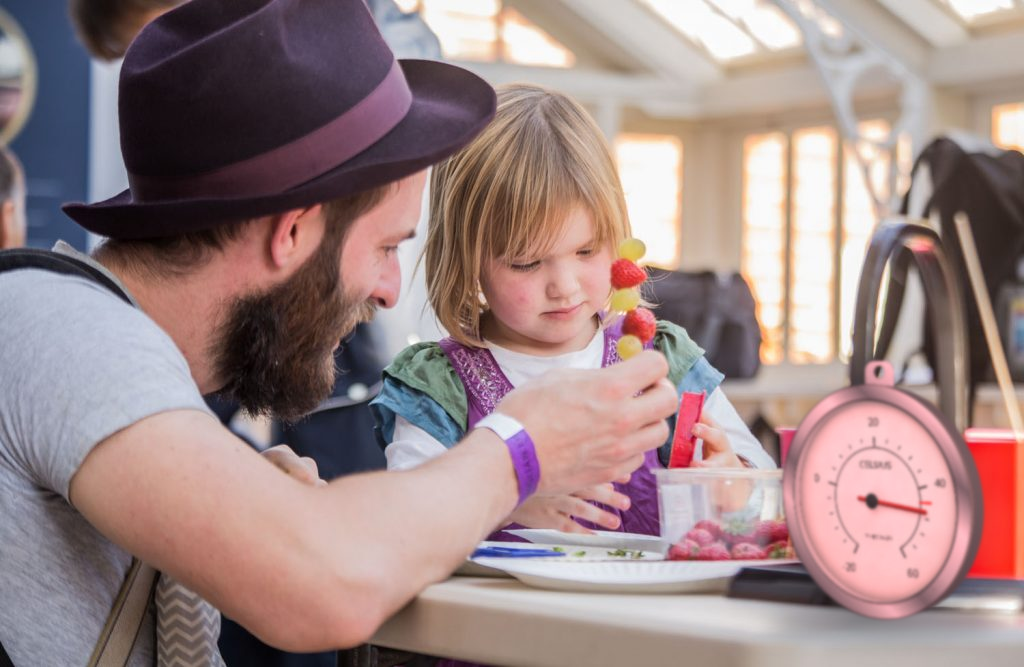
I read 46 °C
